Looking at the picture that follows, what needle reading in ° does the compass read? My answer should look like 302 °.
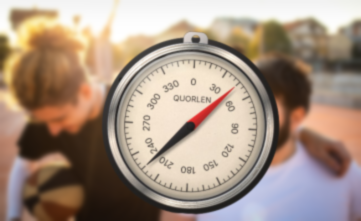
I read 45 °
